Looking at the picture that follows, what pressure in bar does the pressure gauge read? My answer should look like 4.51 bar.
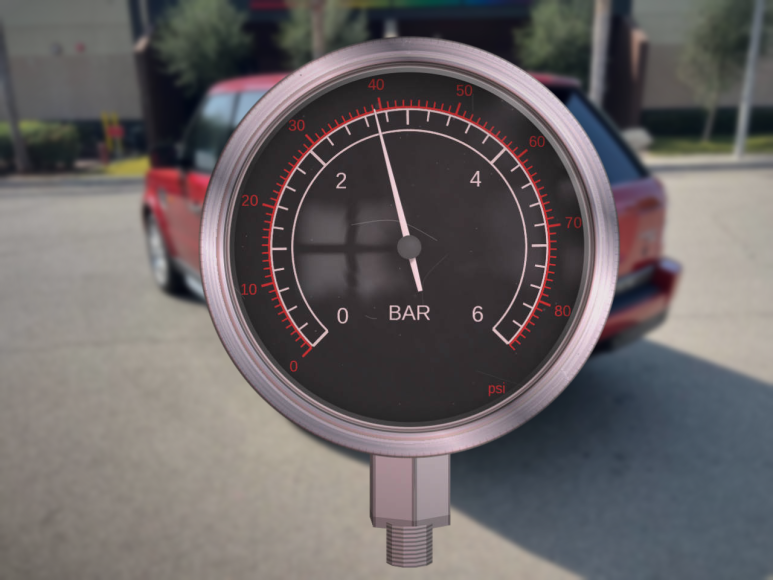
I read 2.7 bar
